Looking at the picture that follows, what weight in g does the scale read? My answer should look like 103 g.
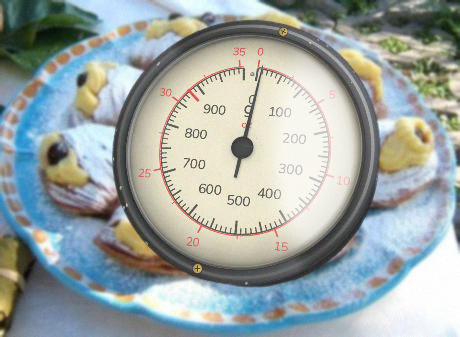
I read 10 g
